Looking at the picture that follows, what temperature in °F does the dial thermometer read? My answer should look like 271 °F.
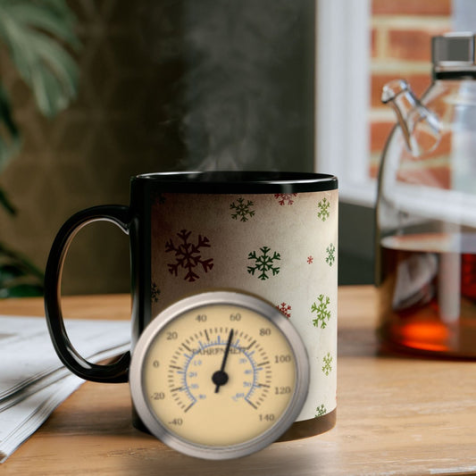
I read 60 °F
